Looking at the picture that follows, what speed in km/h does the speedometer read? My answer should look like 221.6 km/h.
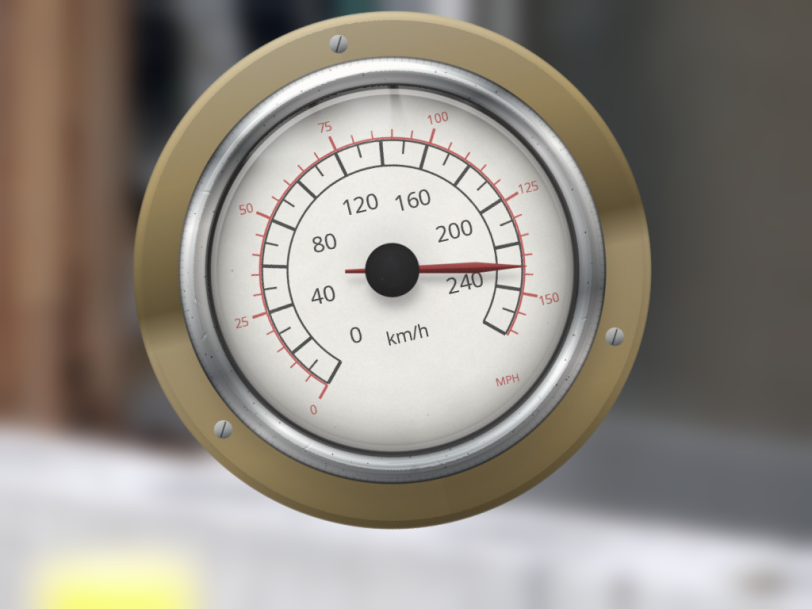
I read 230 km/h
